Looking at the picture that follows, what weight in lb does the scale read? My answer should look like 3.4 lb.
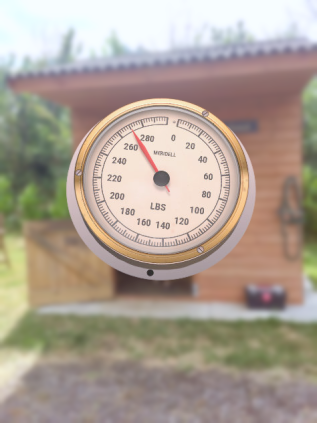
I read 270 lb
